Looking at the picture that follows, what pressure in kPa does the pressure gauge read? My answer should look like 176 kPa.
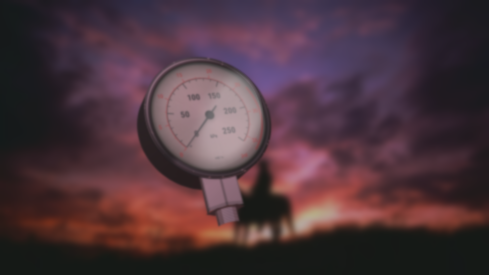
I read 0 kPa
